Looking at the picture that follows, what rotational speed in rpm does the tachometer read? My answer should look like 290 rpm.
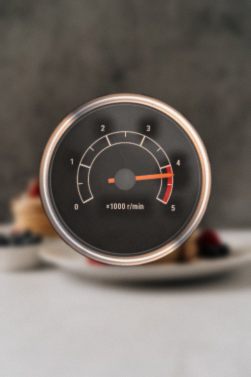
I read 4250 rpm
